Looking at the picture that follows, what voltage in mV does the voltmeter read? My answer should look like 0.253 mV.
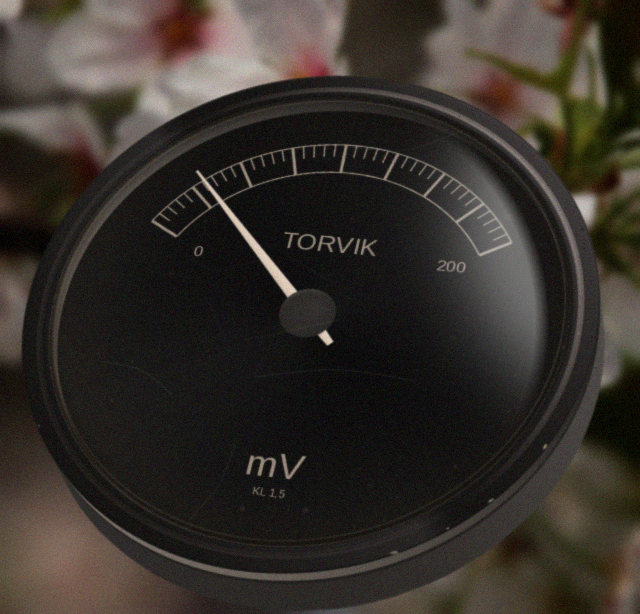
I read 30 mV
